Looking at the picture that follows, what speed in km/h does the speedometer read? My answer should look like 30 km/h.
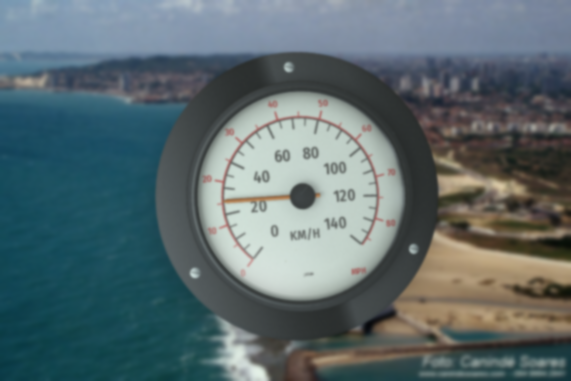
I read 25 km/h
